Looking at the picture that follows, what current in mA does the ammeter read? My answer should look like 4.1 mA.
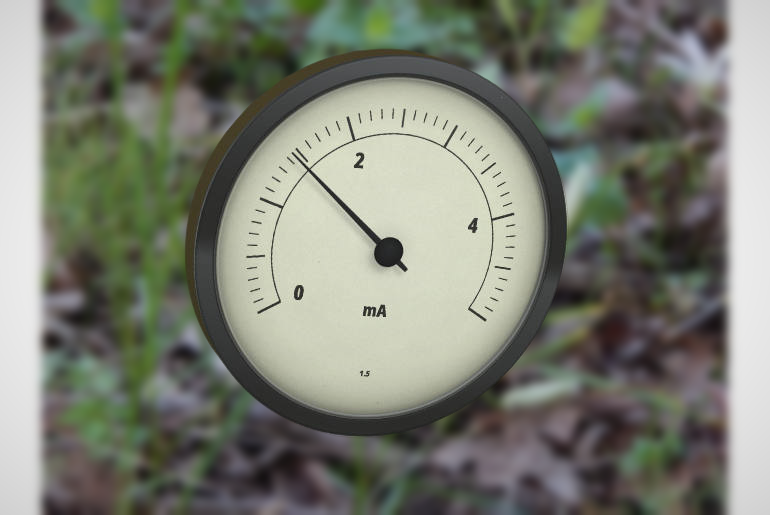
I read 1.45 mA
